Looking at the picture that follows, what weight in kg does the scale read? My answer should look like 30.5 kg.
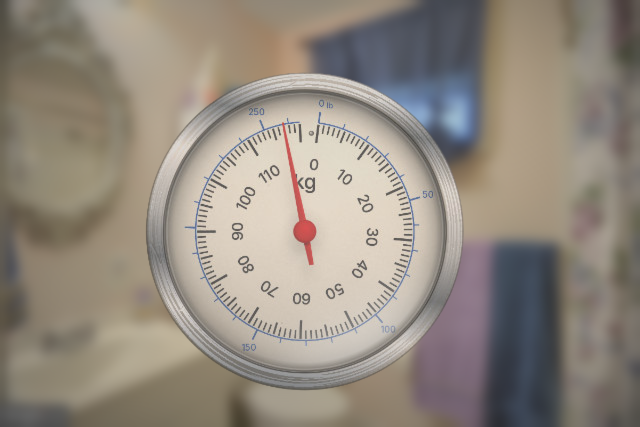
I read 117 kg
